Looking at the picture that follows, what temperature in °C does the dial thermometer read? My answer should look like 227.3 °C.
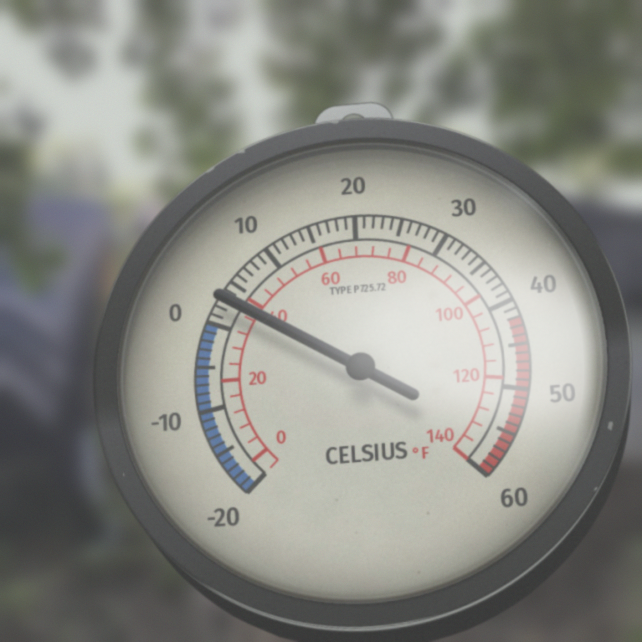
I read 3 °C
